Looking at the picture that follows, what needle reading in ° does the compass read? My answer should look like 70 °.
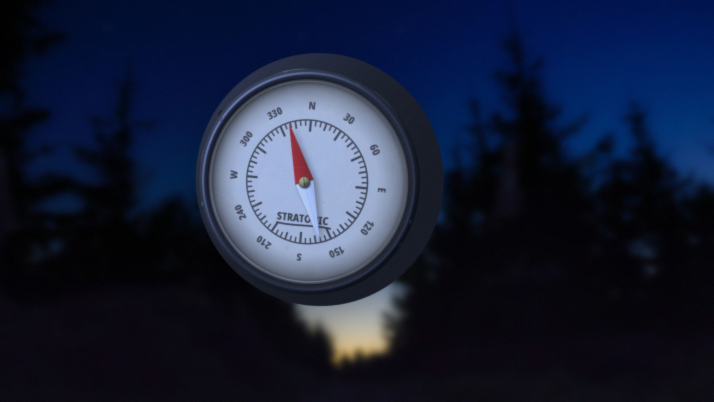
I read 340 °
